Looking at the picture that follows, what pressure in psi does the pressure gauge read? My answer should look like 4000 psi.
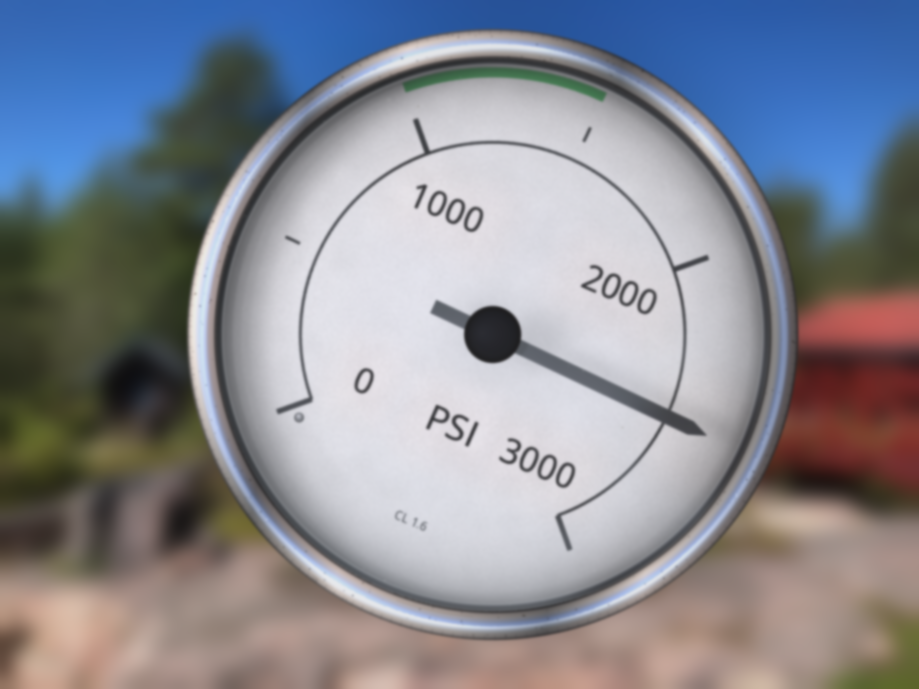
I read 2500 psi
